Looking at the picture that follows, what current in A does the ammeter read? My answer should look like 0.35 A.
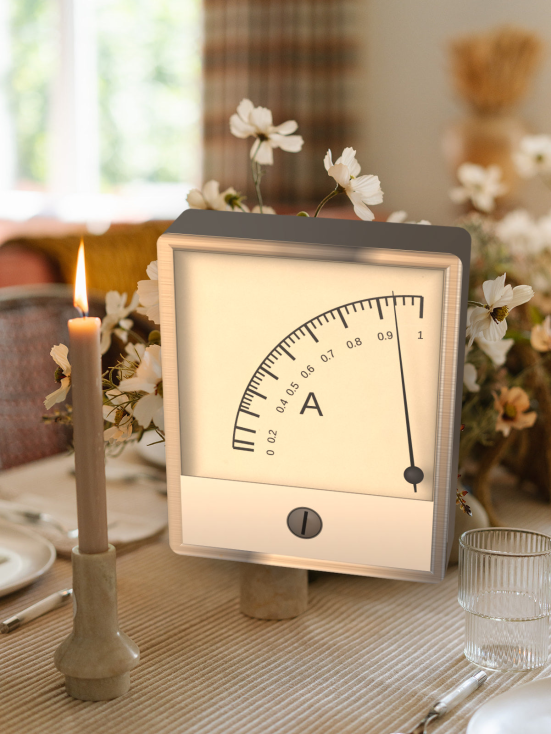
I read 0.94 A
